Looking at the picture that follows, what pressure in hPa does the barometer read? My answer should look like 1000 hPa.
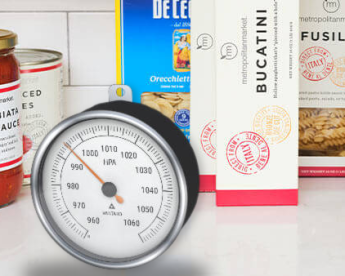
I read 995 hPa
